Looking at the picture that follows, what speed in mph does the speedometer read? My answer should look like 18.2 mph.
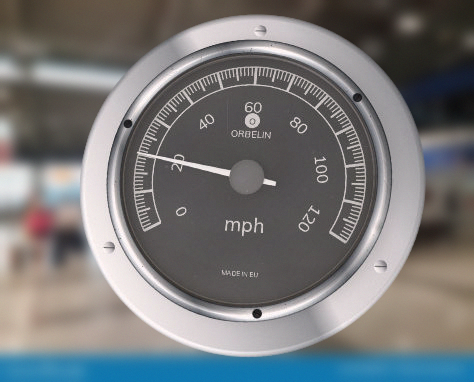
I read 20 mph
